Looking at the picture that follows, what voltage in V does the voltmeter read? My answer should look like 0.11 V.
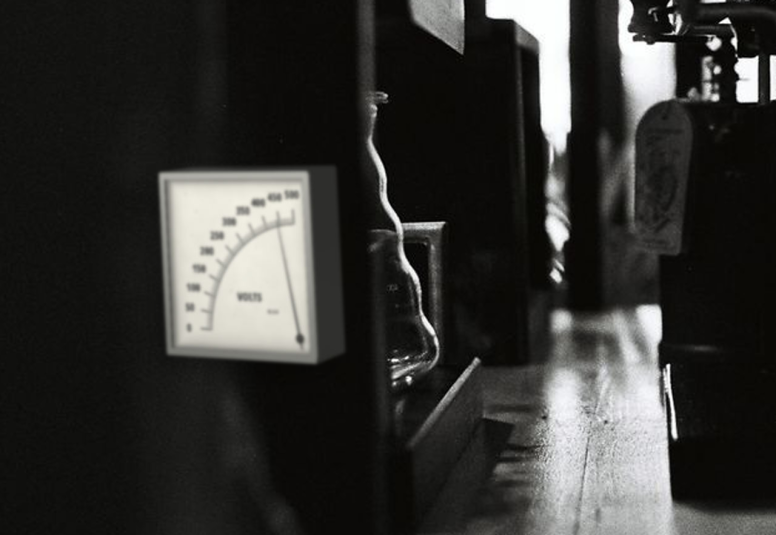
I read 450 V
